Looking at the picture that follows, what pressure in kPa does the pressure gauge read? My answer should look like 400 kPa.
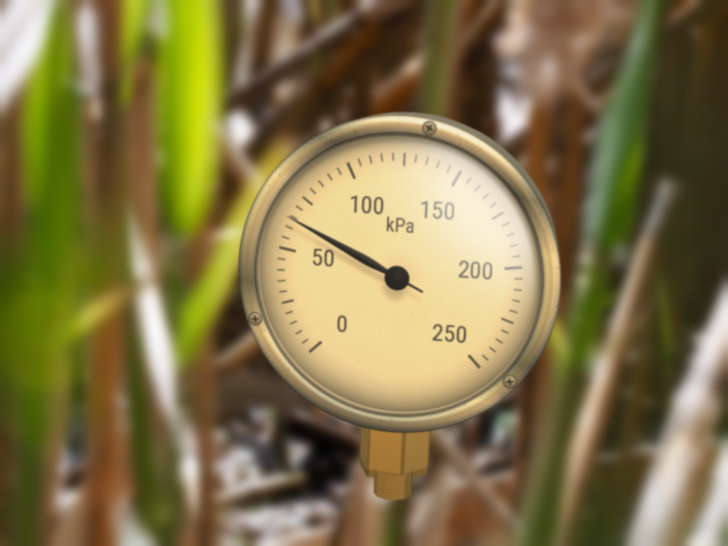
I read 65 kPa
